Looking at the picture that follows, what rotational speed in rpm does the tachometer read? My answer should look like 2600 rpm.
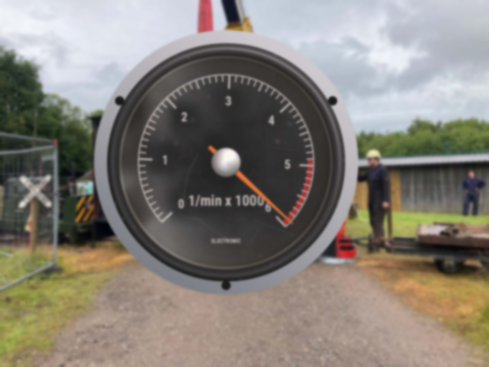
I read 5900 rpm
